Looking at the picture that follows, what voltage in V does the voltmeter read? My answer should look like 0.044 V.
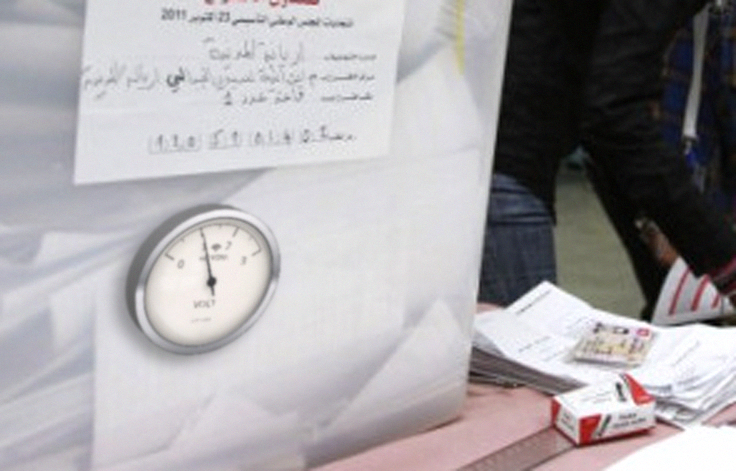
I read 1 V
